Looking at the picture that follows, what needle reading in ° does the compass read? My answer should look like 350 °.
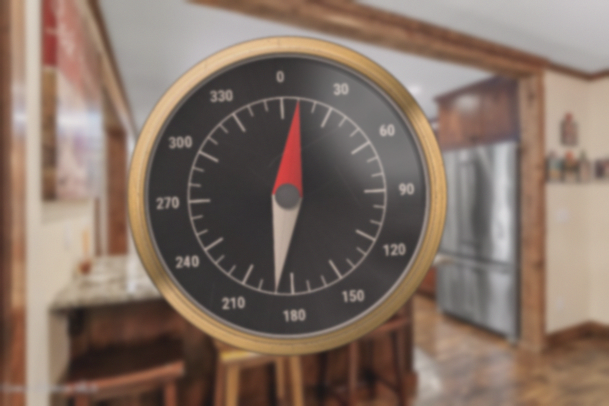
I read 10 °
